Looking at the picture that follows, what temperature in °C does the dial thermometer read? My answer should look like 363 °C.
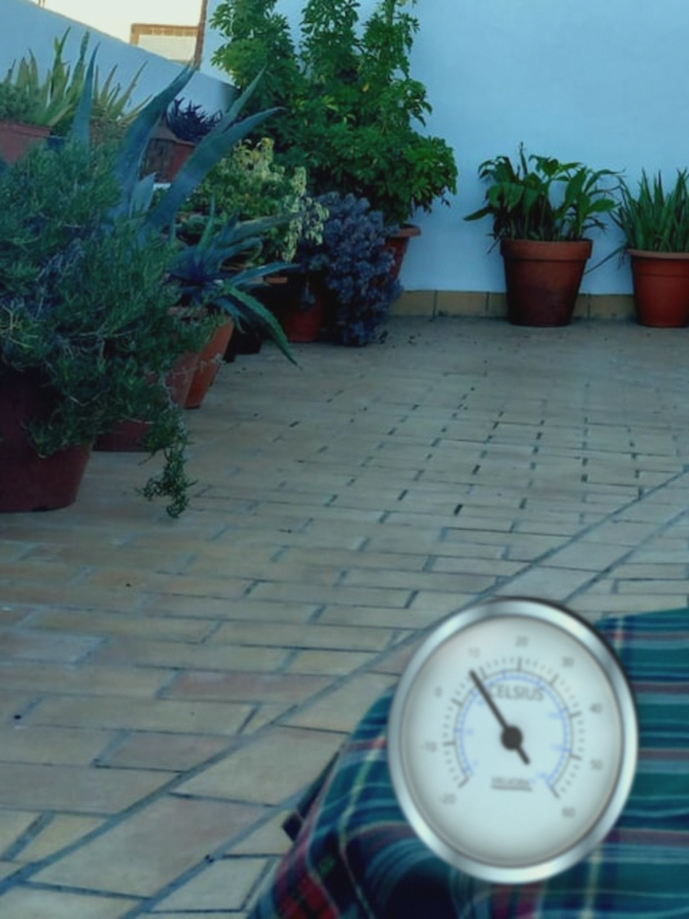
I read 8 °C
